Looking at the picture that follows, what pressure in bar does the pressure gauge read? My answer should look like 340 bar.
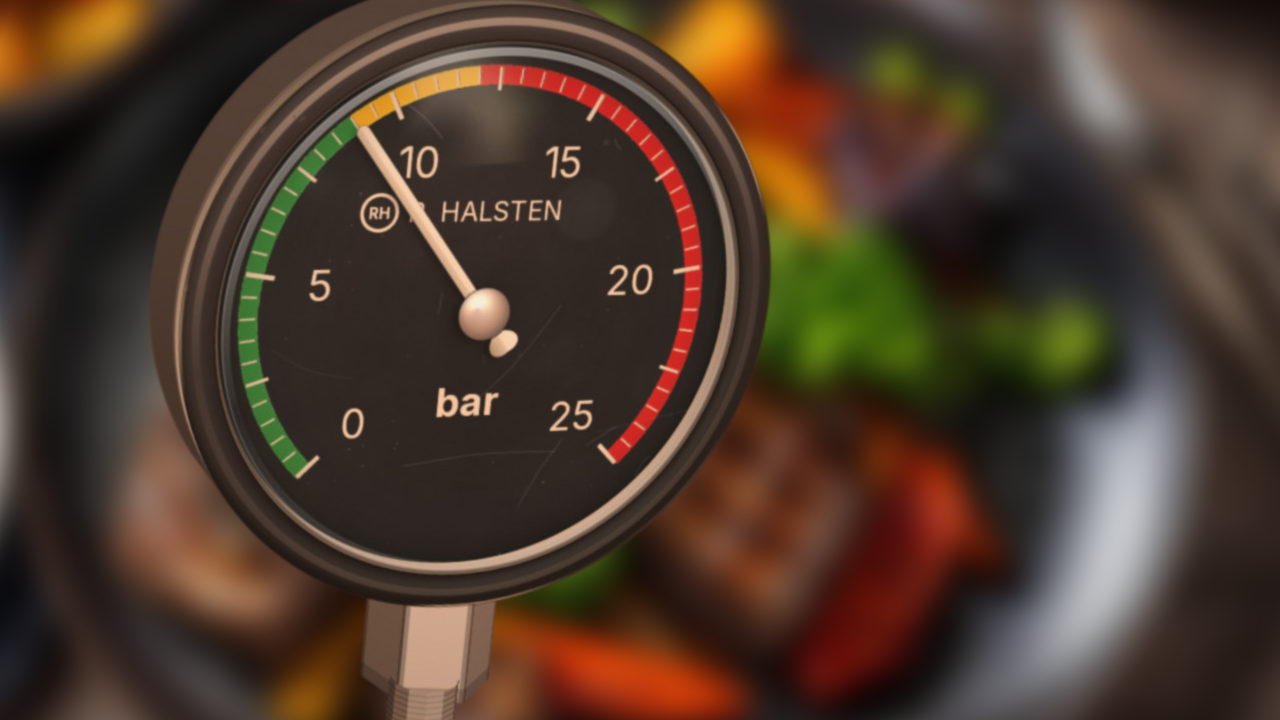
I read 9 bar
